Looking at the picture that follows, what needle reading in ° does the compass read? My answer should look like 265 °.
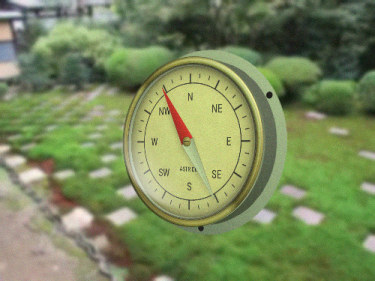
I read 330 °
